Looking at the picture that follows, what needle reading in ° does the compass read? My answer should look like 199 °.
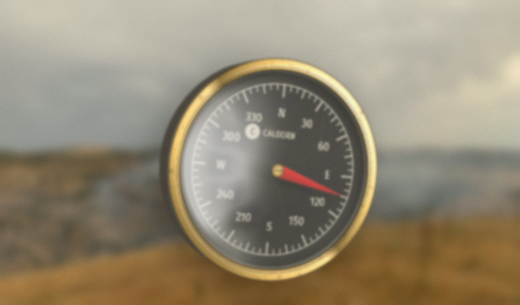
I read 105 °
